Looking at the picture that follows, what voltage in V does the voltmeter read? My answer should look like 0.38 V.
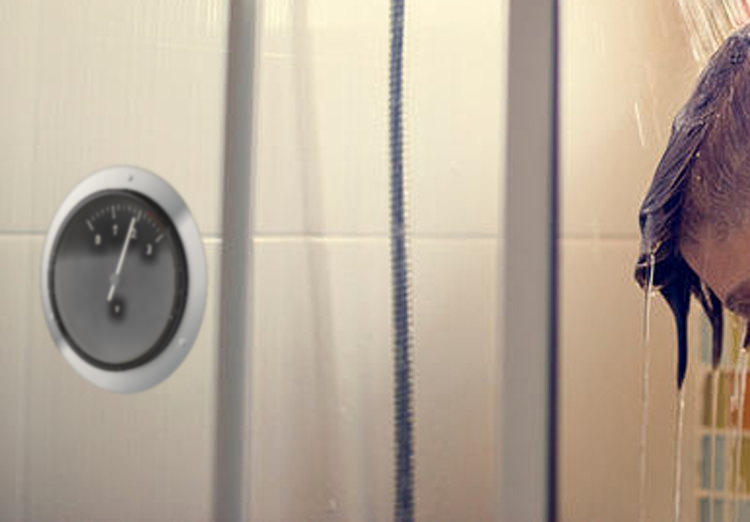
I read 2 V
